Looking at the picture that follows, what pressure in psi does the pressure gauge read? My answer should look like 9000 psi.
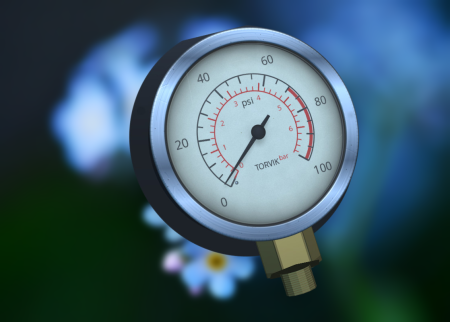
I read 2.5 psi
